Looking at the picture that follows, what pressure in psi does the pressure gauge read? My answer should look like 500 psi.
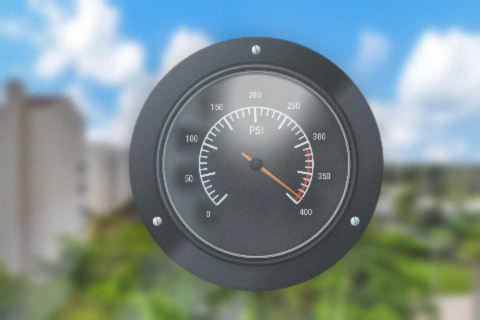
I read 390 psi
